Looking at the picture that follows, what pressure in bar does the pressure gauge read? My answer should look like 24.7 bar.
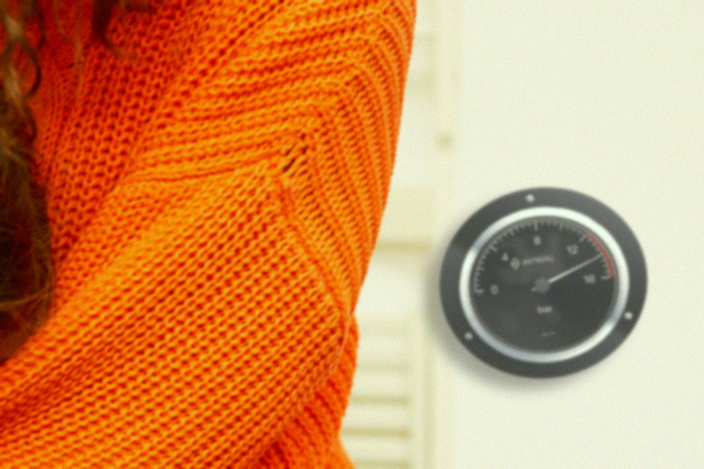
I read 14 bar
